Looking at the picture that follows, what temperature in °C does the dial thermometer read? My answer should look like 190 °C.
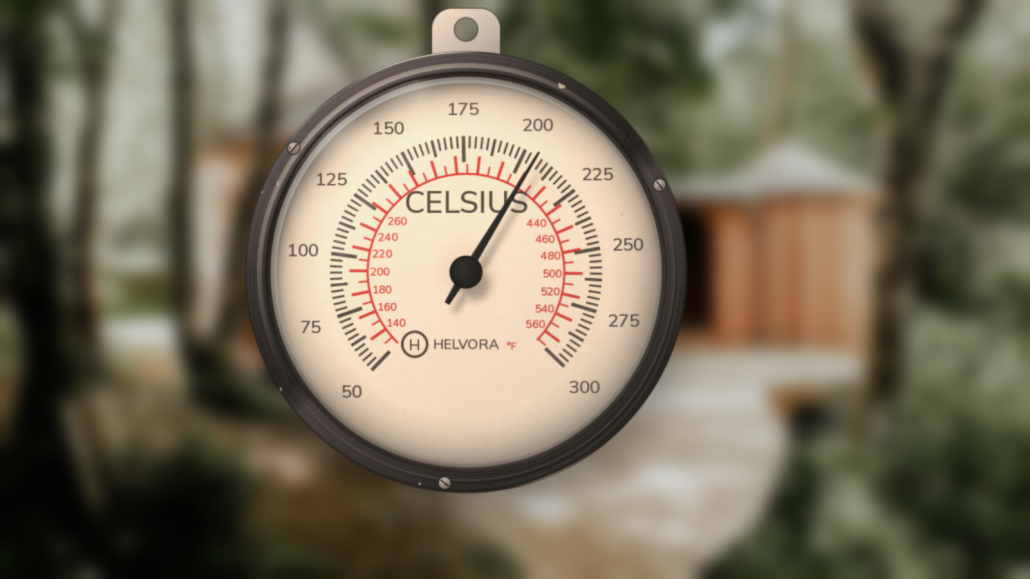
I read 205 °C
